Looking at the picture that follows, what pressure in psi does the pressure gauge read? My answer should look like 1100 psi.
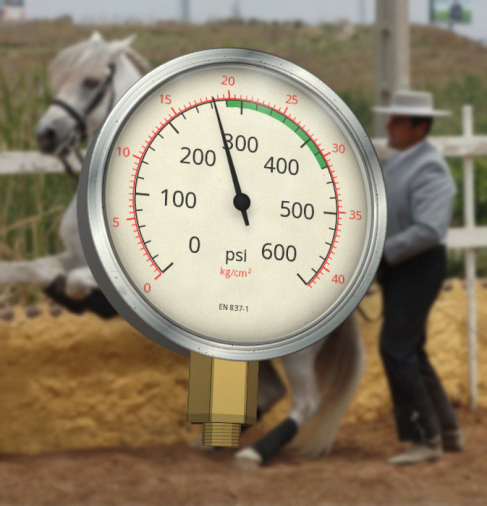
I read 260 psi
